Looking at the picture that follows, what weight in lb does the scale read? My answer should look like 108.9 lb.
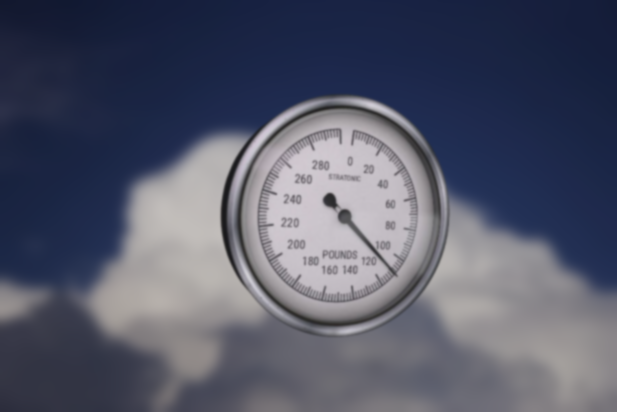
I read 110 lb
